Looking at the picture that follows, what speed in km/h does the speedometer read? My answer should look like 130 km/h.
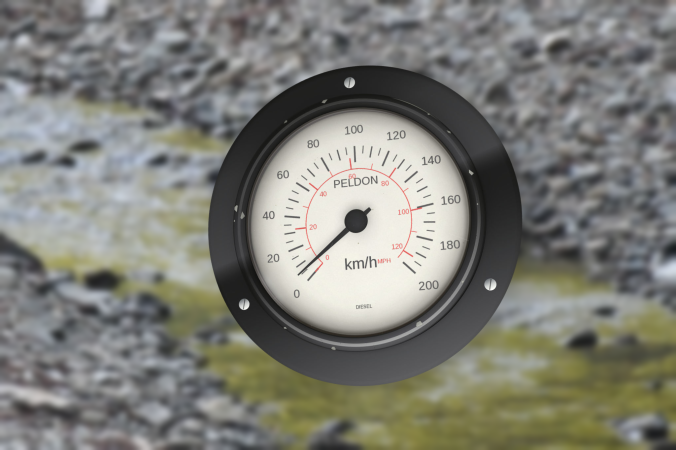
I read 5 km/h
